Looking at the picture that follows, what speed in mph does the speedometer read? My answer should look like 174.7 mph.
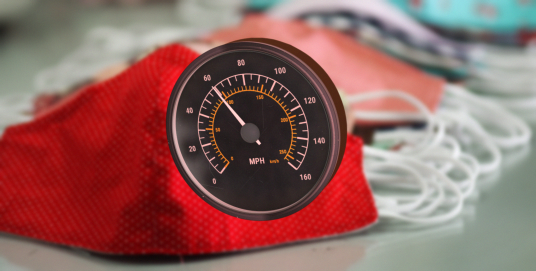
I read 60 mph
